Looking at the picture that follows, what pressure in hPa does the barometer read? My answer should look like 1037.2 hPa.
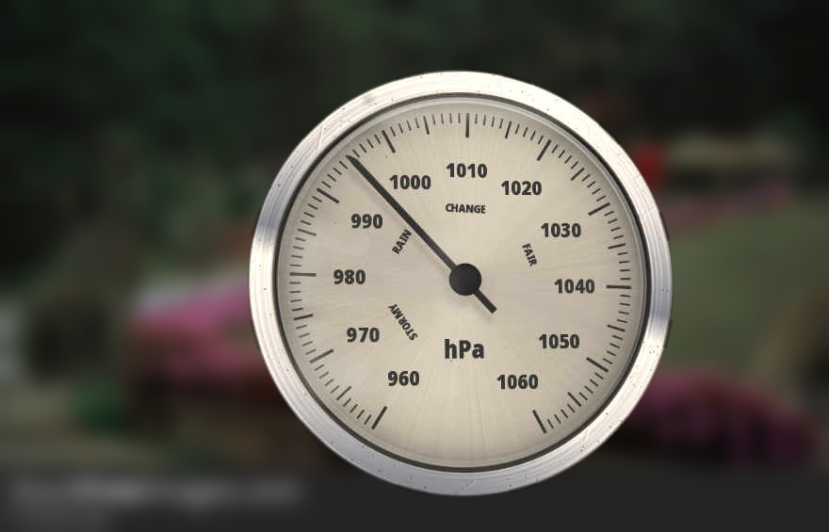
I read 995 hPa
